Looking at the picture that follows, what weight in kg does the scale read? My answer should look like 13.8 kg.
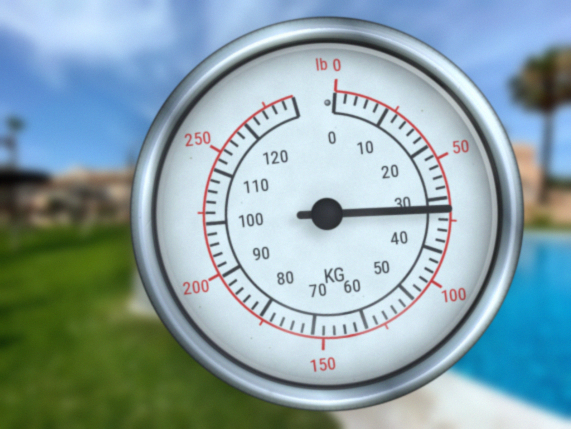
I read 32 kg
